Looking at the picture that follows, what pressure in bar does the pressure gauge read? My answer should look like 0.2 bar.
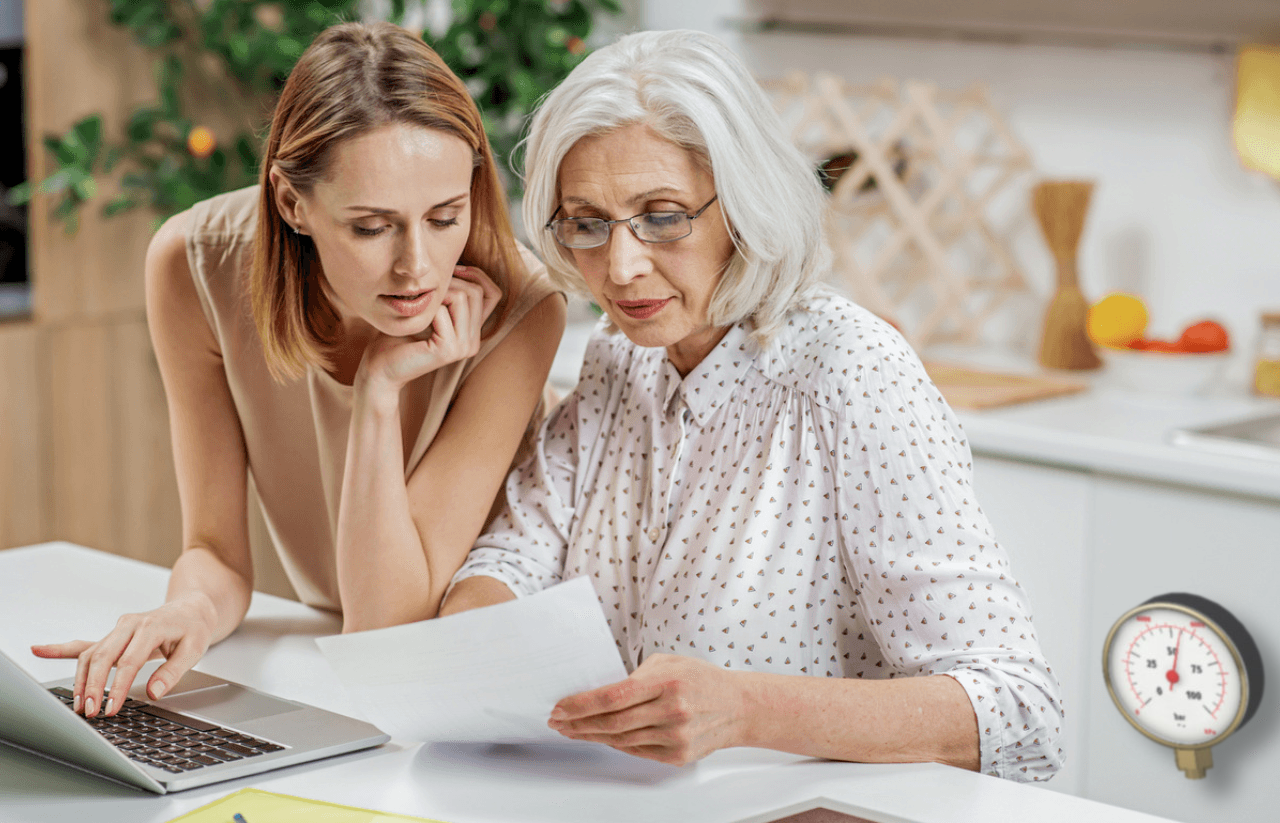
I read 55 bar
